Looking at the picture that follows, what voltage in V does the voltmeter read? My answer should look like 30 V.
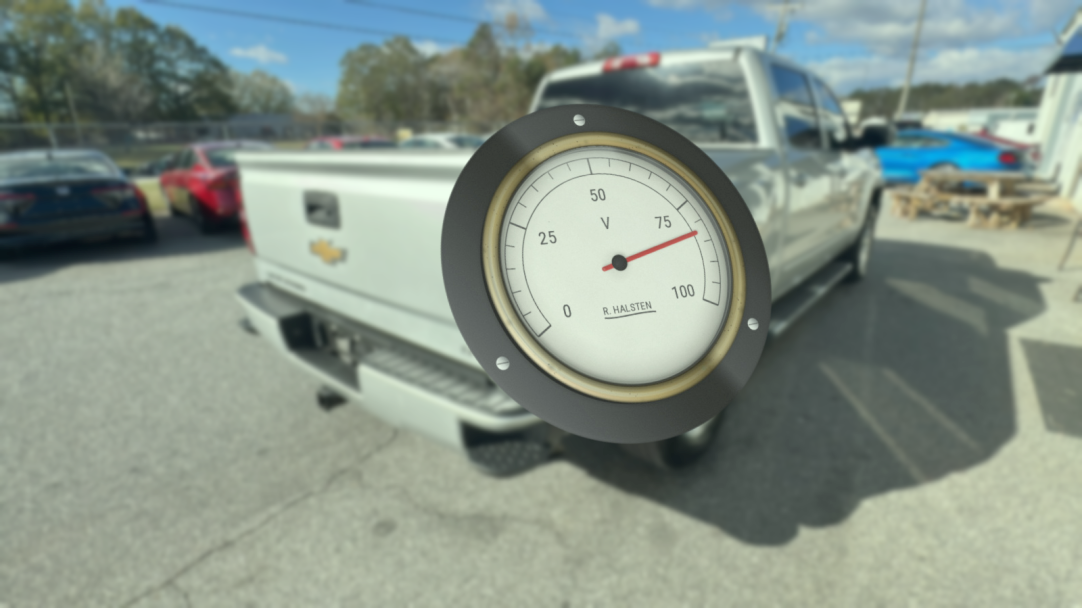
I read 82.5 V
